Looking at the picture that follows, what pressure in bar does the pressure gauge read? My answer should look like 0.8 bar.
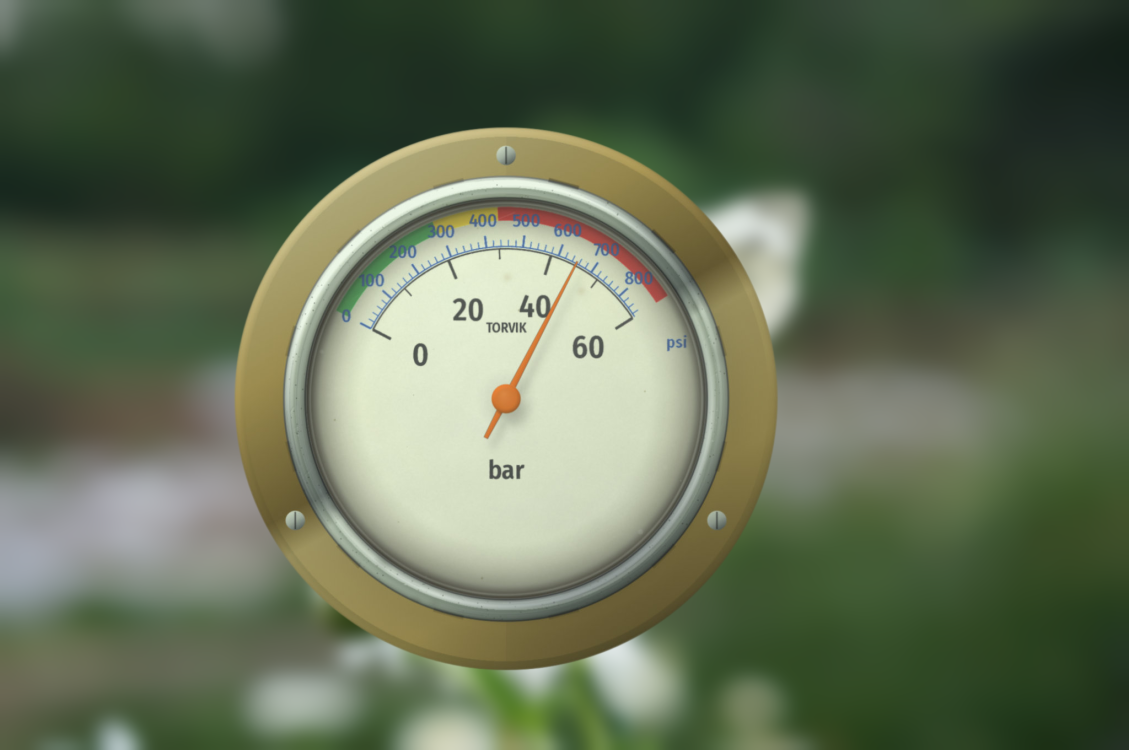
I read 45 bar
